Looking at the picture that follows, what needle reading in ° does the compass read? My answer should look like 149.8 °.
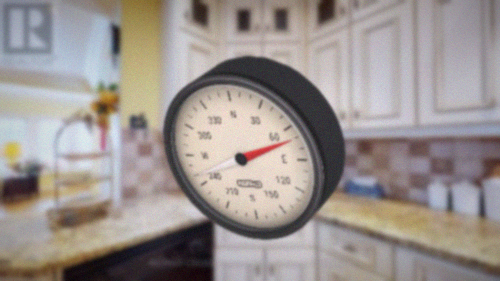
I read 70 °
